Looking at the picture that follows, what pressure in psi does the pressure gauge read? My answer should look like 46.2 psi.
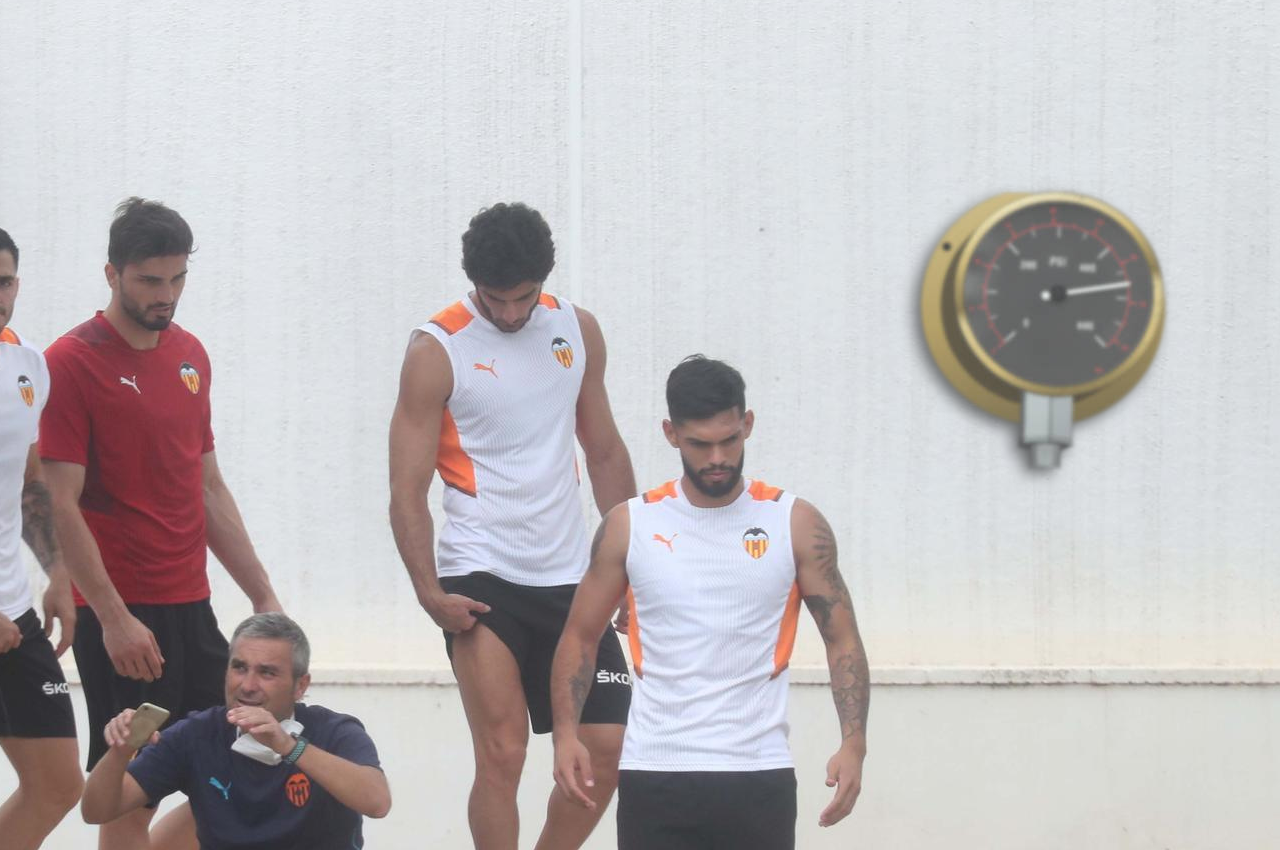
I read 475 psi
